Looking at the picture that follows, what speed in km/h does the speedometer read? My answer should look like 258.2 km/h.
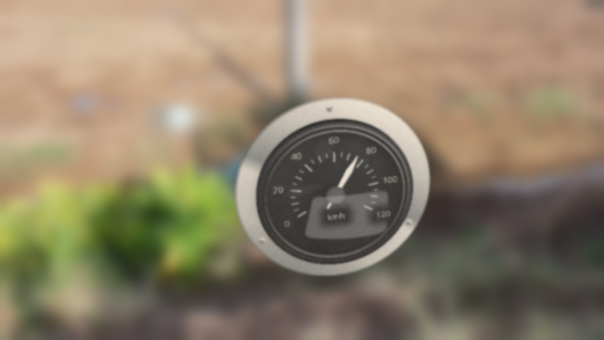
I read 75 km/h
